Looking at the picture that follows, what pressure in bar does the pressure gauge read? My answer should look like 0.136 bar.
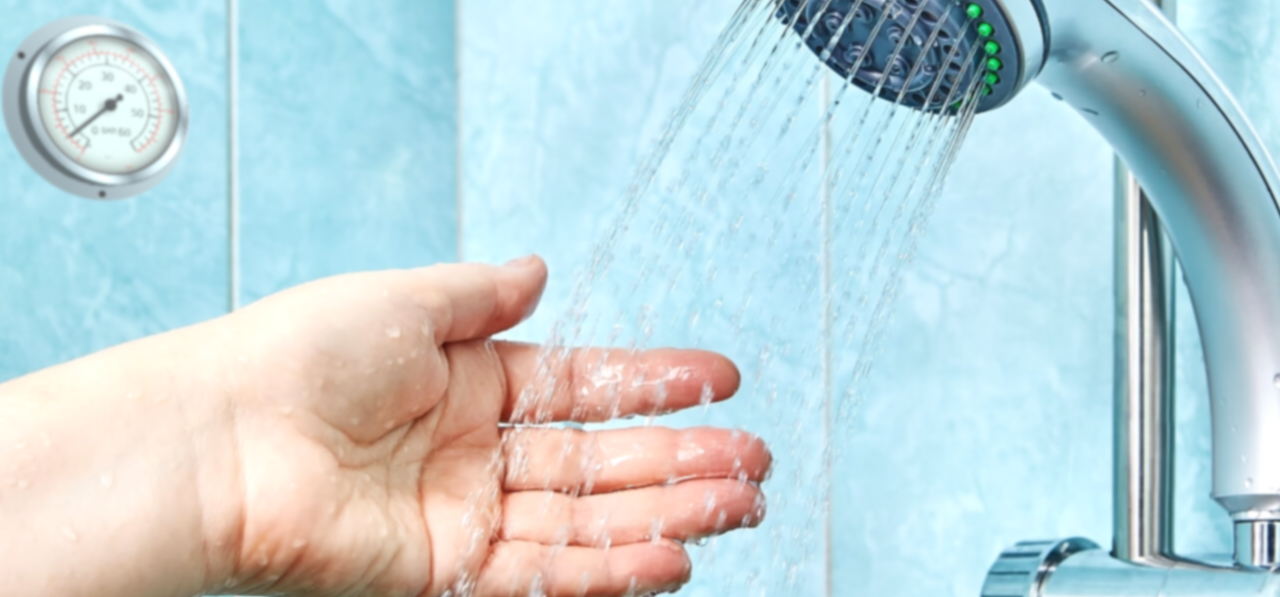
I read 4 bar
